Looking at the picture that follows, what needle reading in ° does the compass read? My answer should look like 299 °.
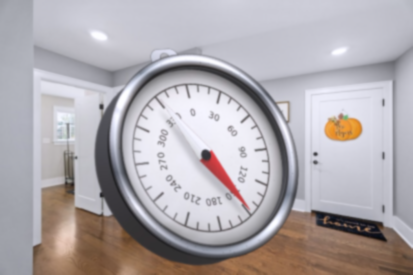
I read 150 °
